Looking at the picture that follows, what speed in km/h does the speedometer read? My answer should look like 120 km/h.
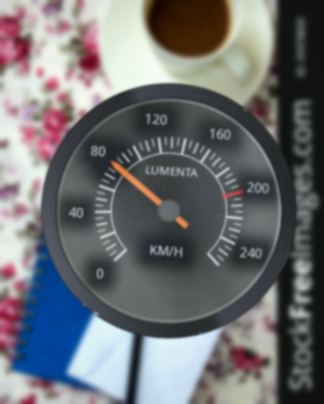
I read 80 km/h
